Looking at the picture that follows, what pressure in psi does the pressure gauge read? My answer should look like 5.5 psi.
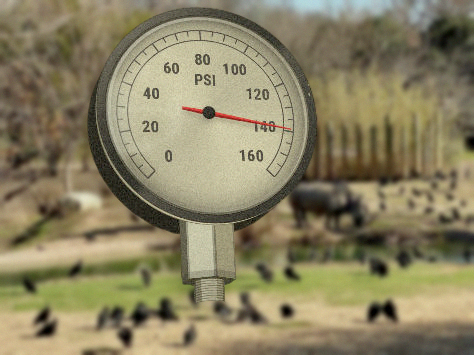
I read 140 psi
